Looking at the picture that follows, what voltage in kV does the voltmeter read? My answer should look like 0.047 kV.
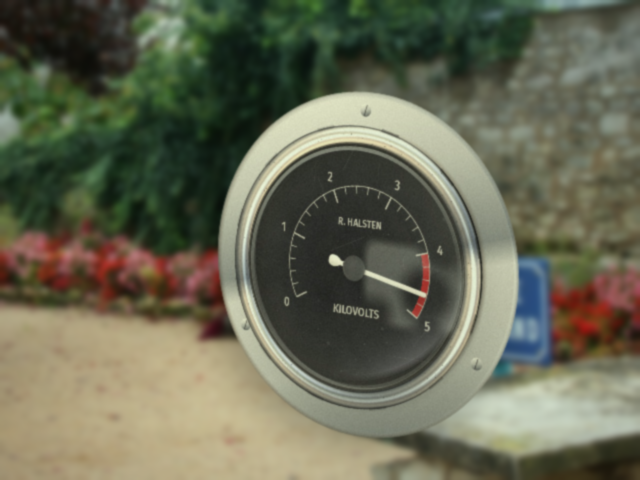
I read 4.6 kV
